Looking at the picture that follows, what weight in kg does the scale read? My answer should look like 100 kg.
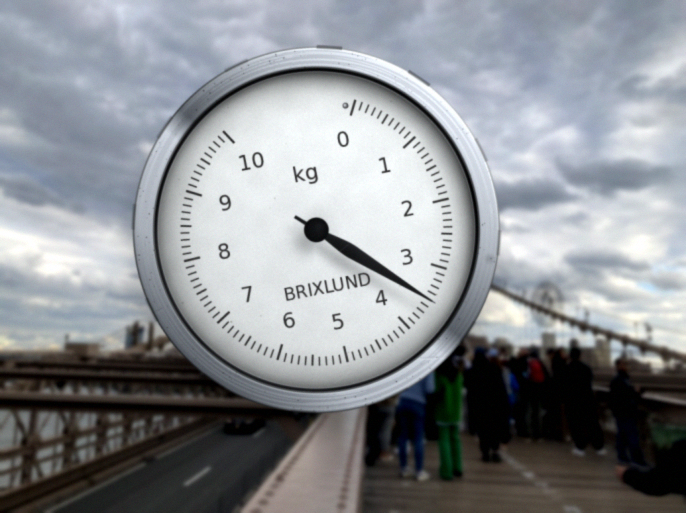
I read 3.5 kg
